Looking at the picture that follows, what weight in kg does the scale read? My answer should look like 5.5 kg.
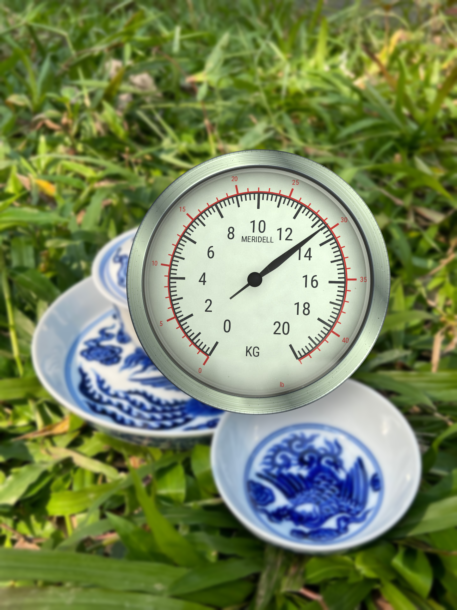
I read 13.4 kg
